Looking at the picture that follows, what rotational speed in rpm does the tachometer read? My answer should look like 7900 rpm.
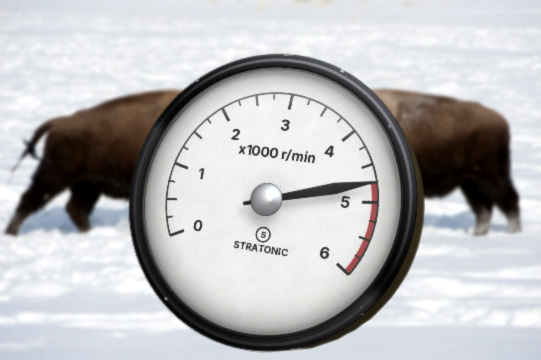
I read 4750 rpm
